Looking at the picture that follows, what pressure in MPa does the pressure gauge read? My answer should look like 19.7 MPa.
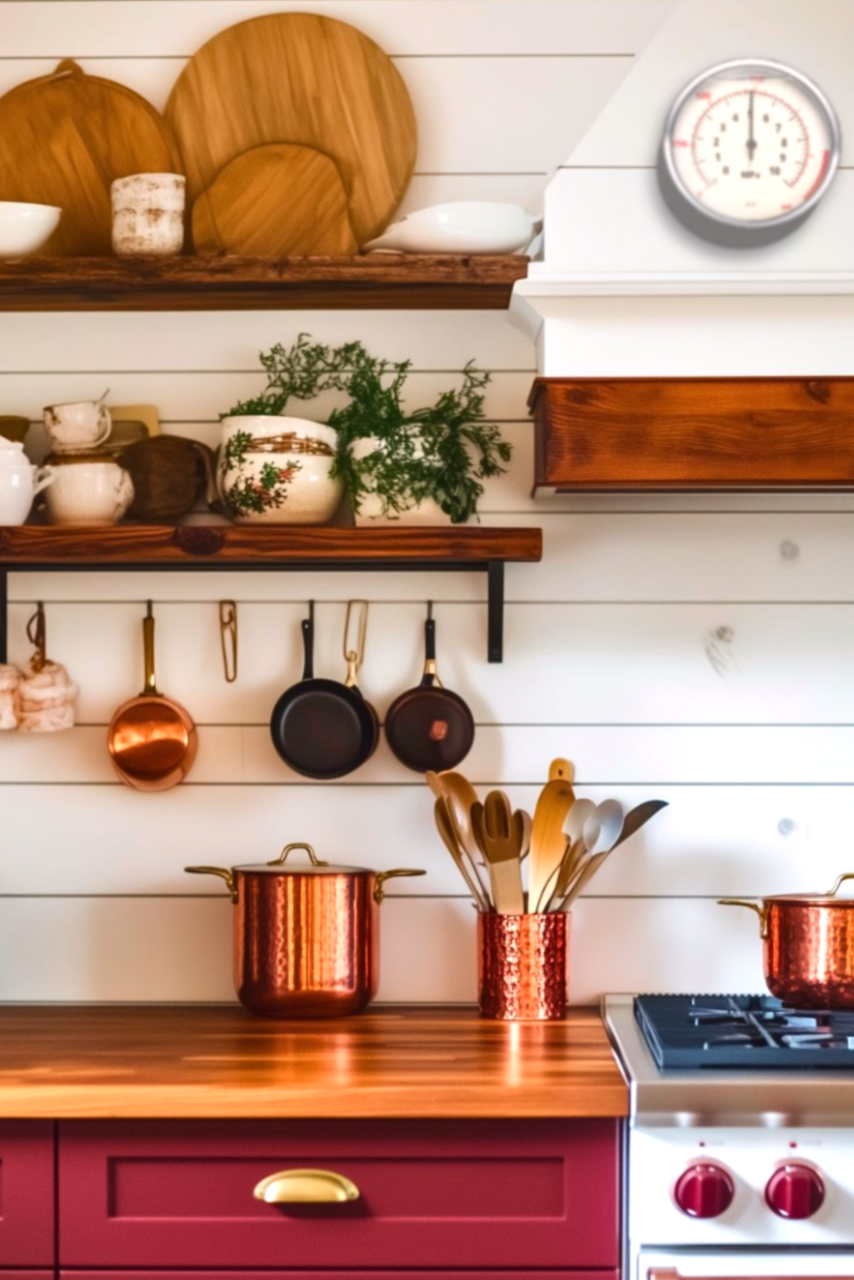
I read 5 MPa
